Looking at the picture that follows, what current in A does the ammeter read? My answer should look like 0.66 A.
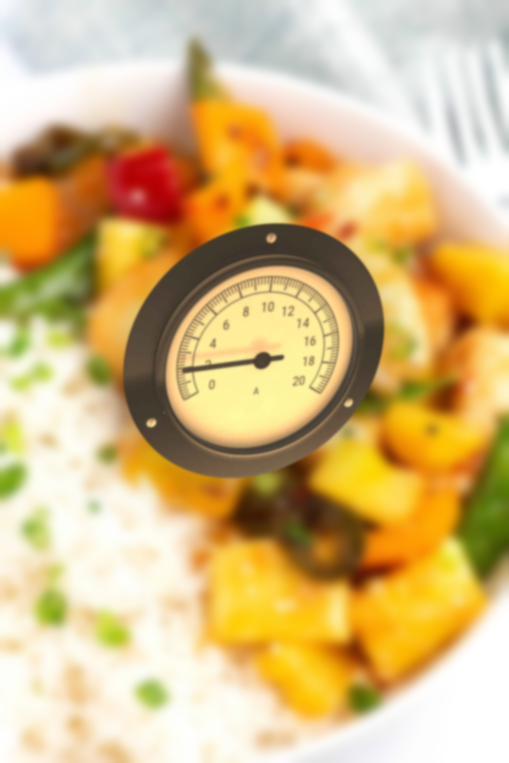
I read 2 A
